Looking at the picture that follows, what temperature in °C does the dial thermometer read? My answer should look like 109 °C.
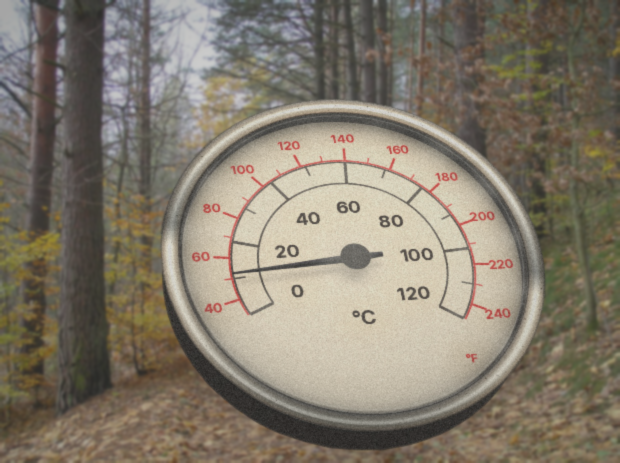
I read 10 °C
